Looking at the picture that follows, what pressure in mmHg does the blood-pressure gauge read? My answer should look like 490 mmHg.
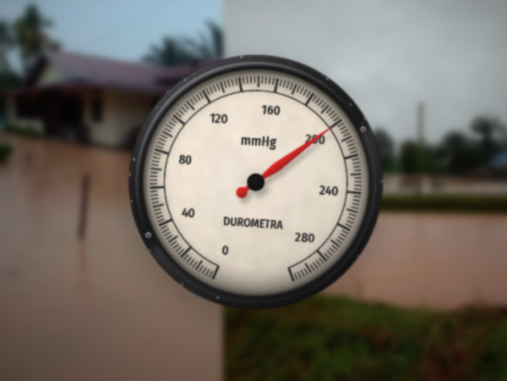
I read 200 mmHg
